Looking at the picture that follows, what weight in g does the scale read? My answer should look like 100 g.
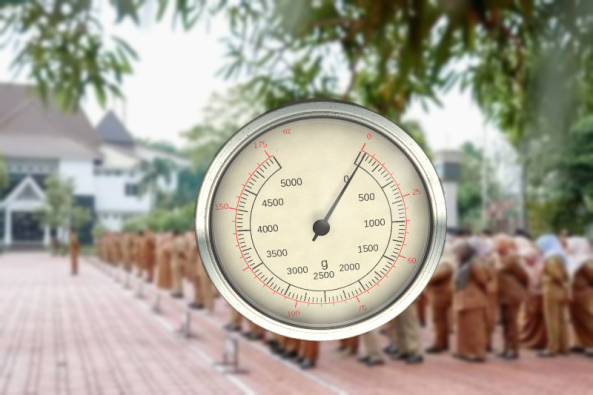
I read 50 g
